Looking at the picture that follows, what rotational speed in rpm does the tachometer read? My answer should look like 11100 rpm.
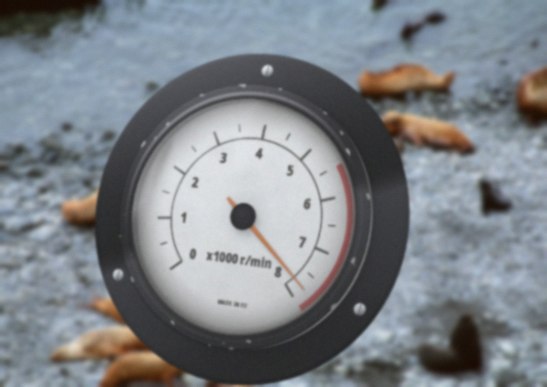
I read 7750 rpm
